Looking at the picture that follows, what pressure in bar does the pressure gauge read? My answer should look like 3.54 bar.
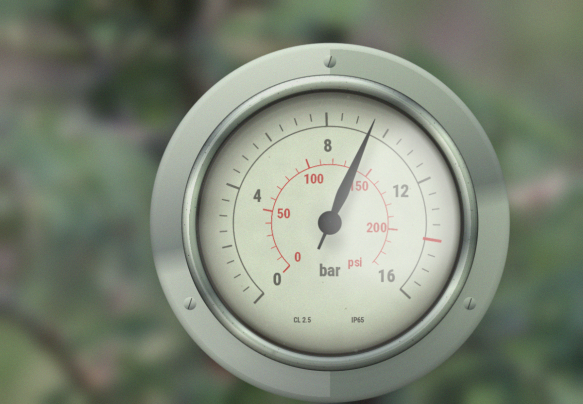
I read 9.5 bar
